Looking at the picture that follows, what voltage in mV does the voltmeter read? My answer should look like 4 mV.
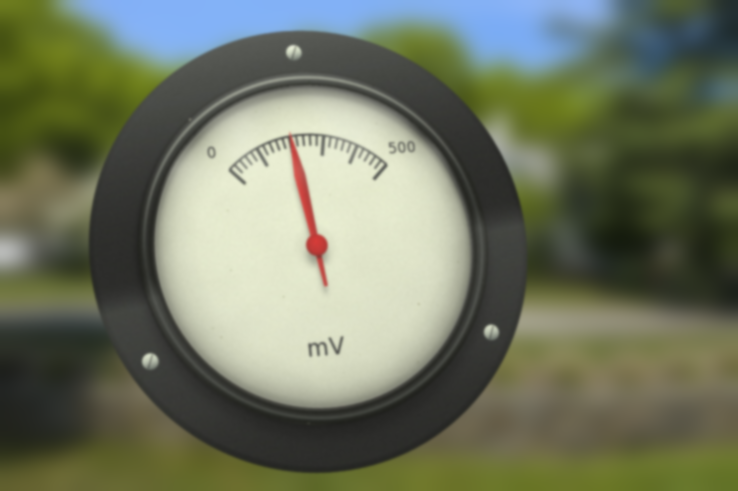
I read 200 mV
